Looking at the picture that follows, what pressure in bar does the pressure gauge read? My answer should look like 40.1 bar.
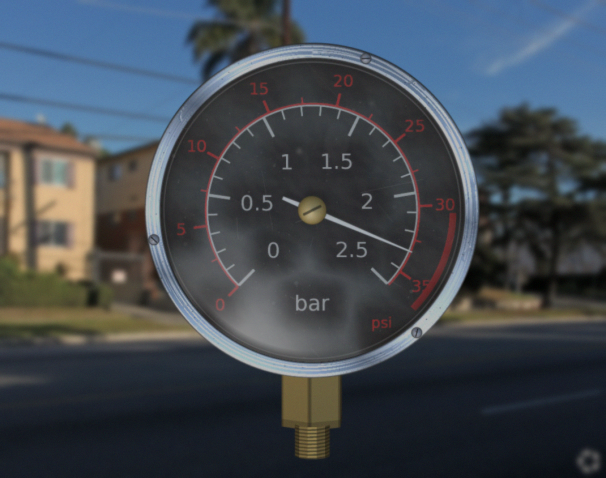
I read 2.3 bar
